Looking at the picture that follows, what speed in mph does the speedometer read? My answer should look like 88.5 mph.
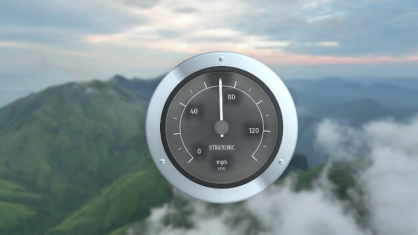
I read 70 mph
